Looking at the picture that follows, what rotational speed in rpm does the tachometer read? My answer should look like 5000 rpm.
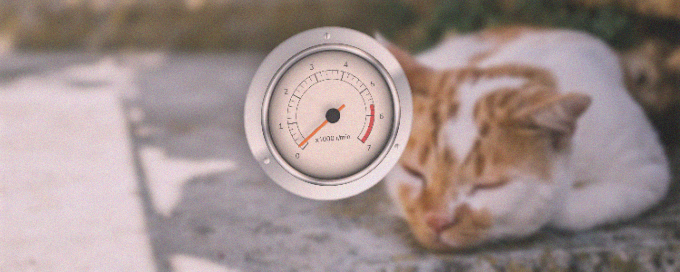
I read 200 rpm
